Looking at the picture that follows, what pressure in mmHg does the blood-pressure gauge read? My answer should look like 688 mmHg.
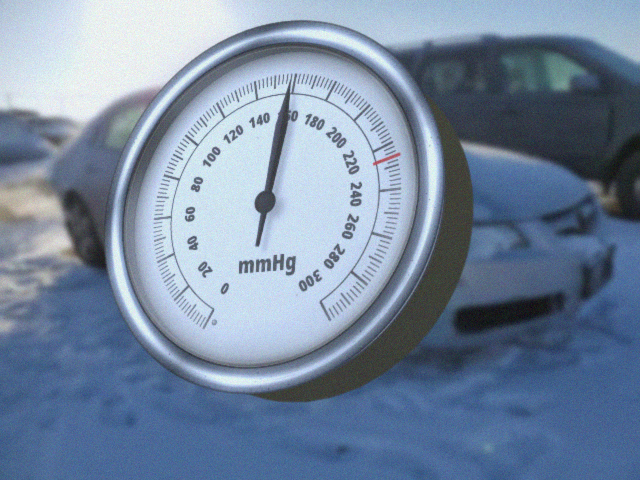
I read 160 mmHg
